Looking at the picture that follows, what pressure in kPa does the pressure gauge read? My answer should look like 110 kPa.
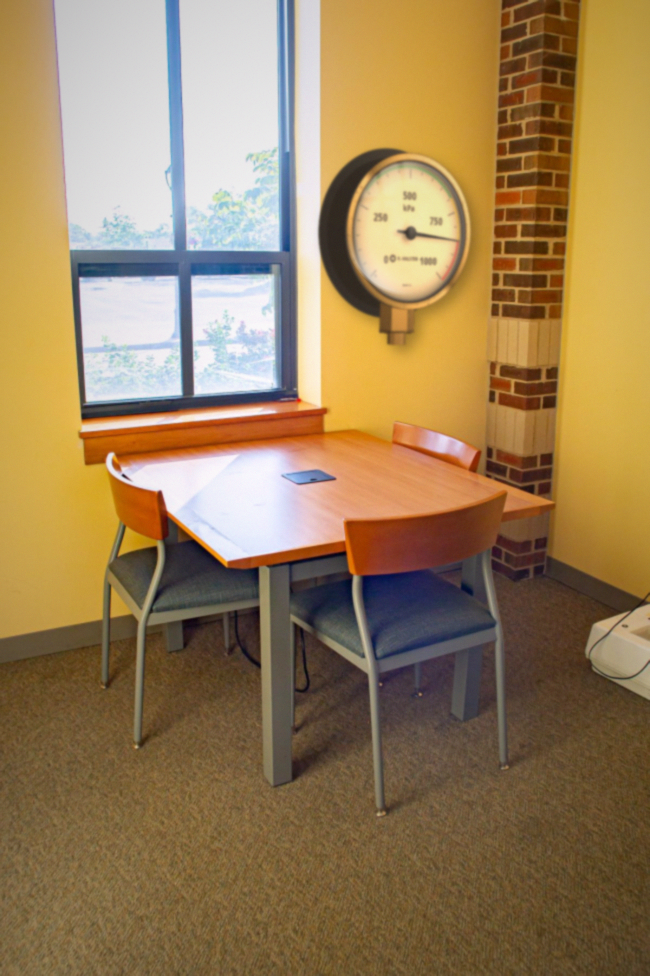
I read 850 kPa
